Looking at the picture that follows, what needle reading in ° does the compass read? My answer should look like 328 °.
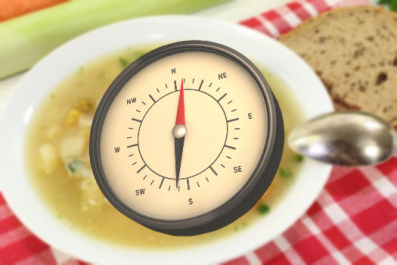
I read 10 °
